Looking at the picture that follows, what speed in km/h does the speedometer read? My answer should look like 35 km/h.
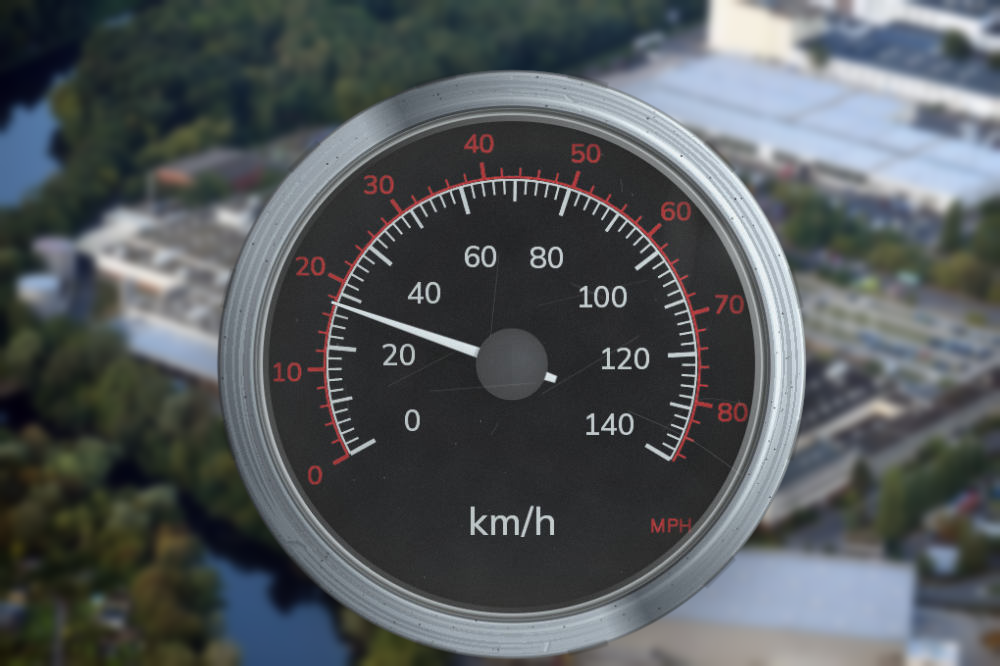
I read 28 km/h
